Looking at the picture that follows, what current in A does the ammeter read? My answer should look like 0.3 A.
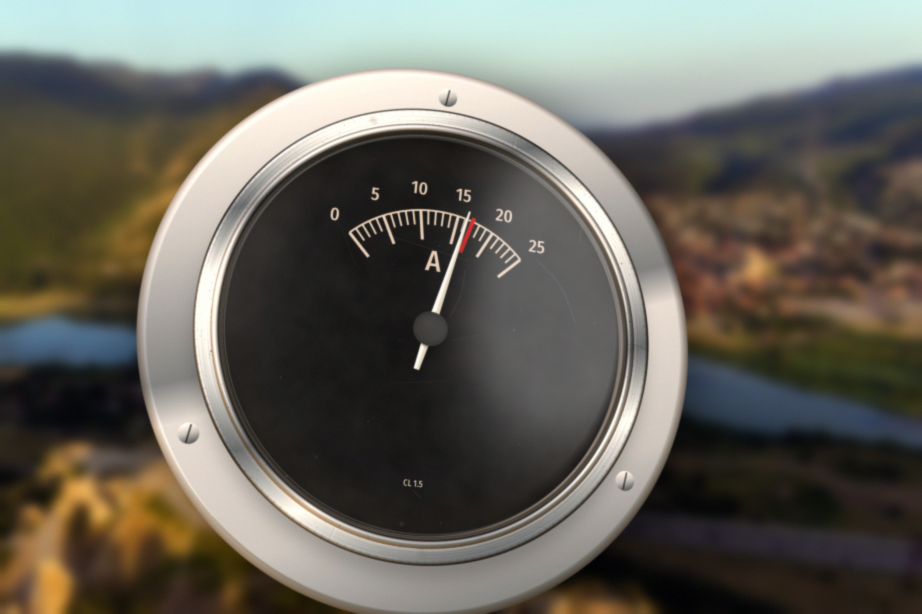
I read 16 A
